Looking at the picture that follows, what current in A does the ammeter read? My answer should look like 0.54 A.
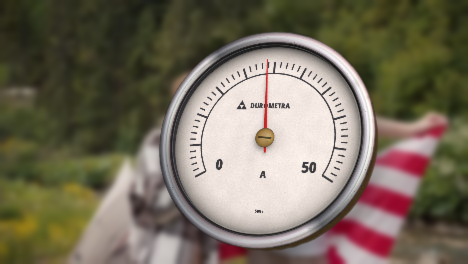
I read 24 A
